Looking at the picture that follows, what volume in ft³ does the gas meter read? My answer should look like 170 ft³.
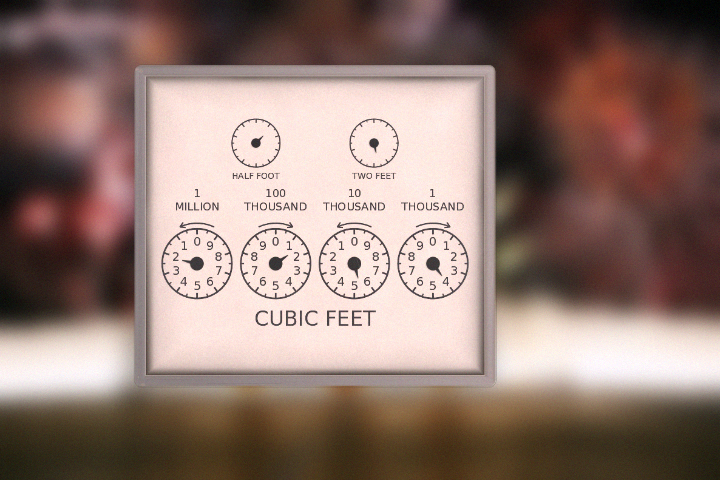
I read 215400 ft³
